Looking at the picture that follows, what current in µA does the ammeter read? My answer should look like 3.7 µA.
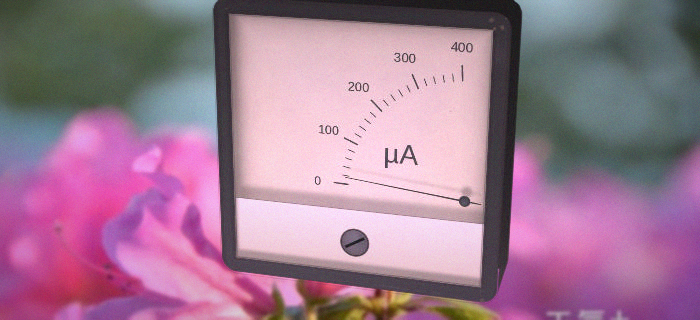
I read 20 µA
